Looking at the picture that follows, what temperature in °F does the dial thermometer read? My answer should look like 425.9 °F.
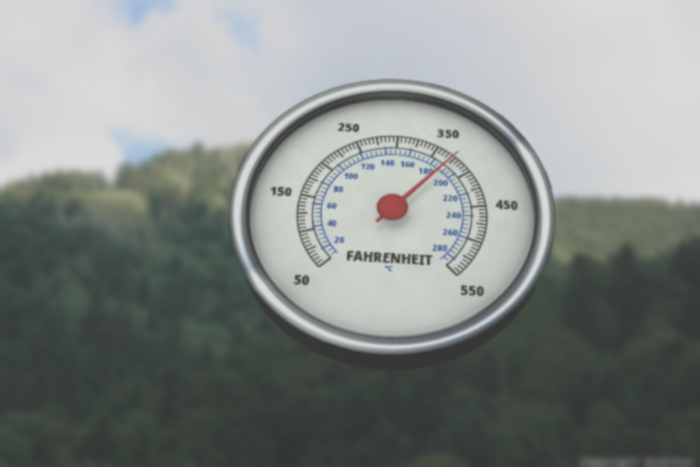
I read 375 °F
